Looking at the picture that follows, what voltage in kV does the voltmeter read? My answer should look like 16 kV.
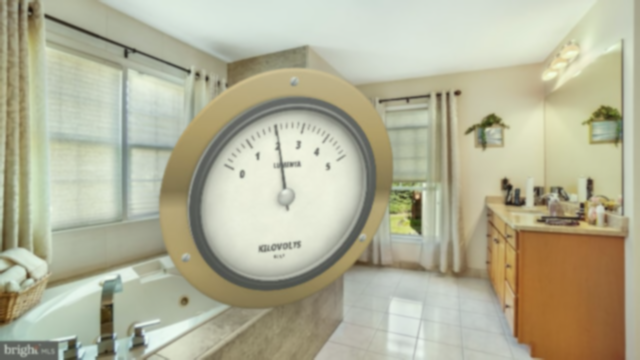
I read 2 kV
